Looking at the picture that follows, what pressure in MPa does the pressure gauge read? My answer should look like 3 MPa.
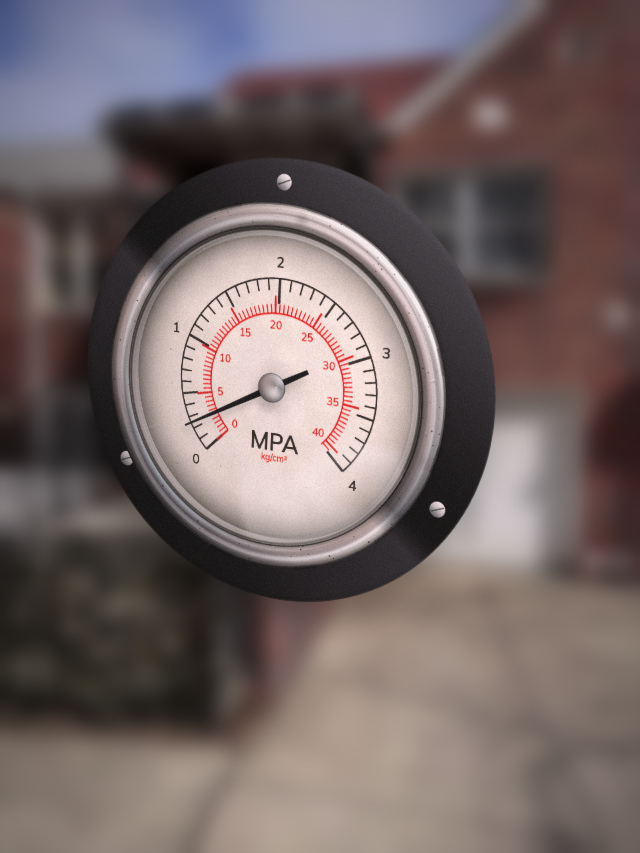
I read 0.25 MPa
